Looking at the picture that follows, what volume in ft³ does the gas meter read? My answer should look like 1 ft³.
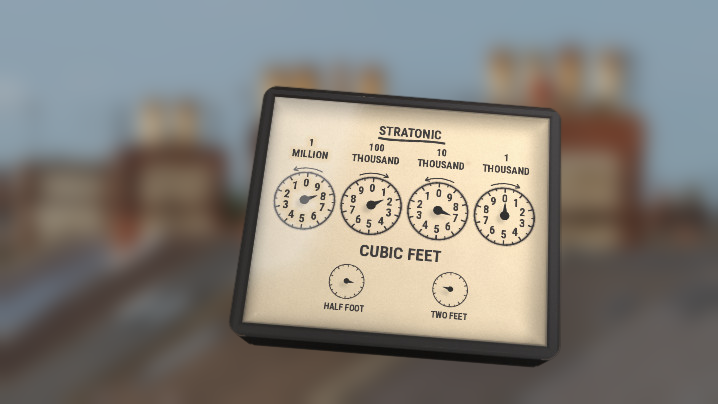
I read 817000 ft³
